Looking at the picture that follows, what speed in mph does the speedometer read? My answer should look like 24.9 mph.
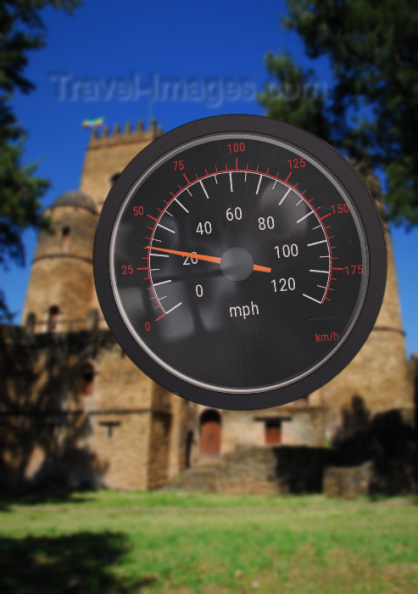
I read 22.5 mph
